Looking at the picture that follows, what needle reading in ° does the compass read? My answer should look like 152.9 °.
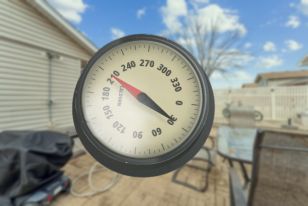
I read 210 °
